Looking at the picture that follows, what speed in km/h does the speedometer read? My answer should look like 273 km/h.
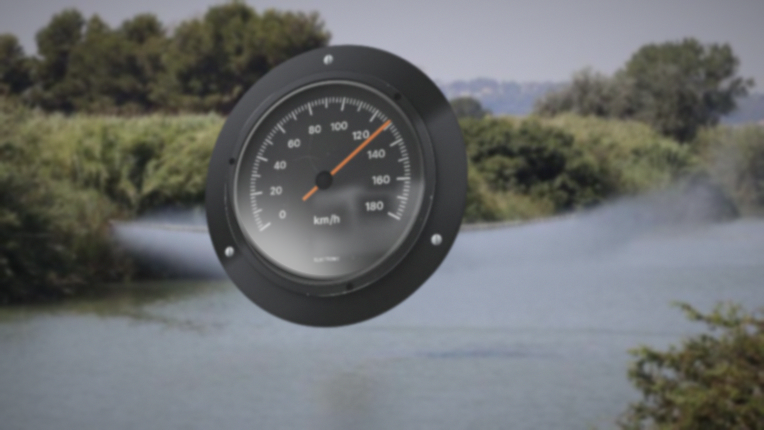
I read 130 km/h
